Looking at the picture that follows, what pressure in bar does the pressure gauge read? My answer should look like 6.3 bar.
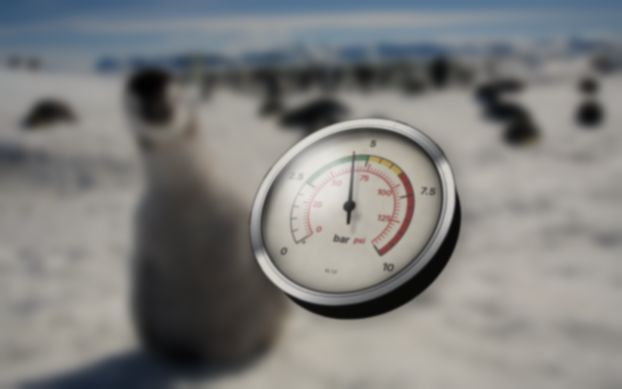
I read 4.5 bar
